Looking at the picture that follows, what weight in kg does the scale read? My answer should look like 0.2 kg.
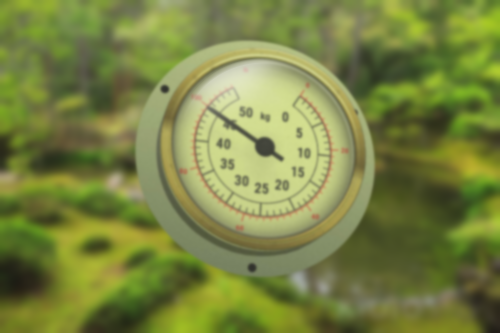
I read 45 kg
